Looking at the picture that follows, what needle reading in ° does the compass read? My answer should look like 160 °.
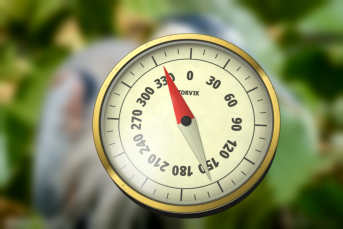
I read 335 °
